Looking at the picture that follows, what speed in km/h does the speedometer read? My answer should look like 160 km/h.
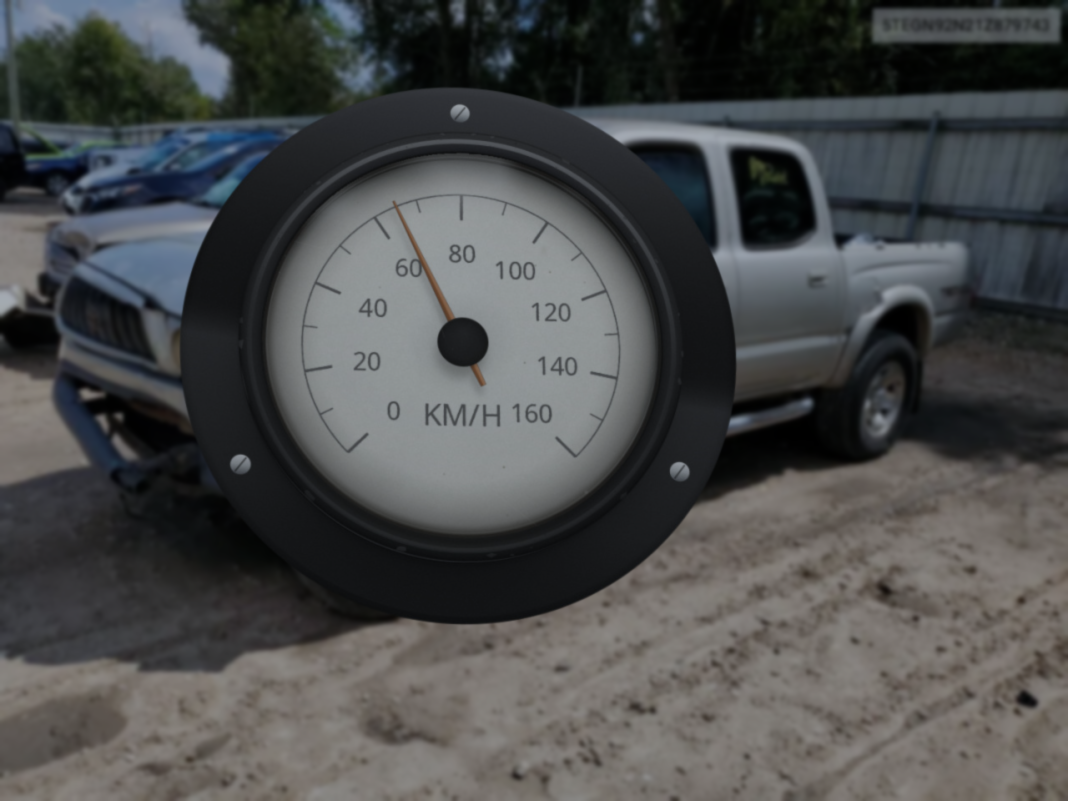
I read 65 km/h
